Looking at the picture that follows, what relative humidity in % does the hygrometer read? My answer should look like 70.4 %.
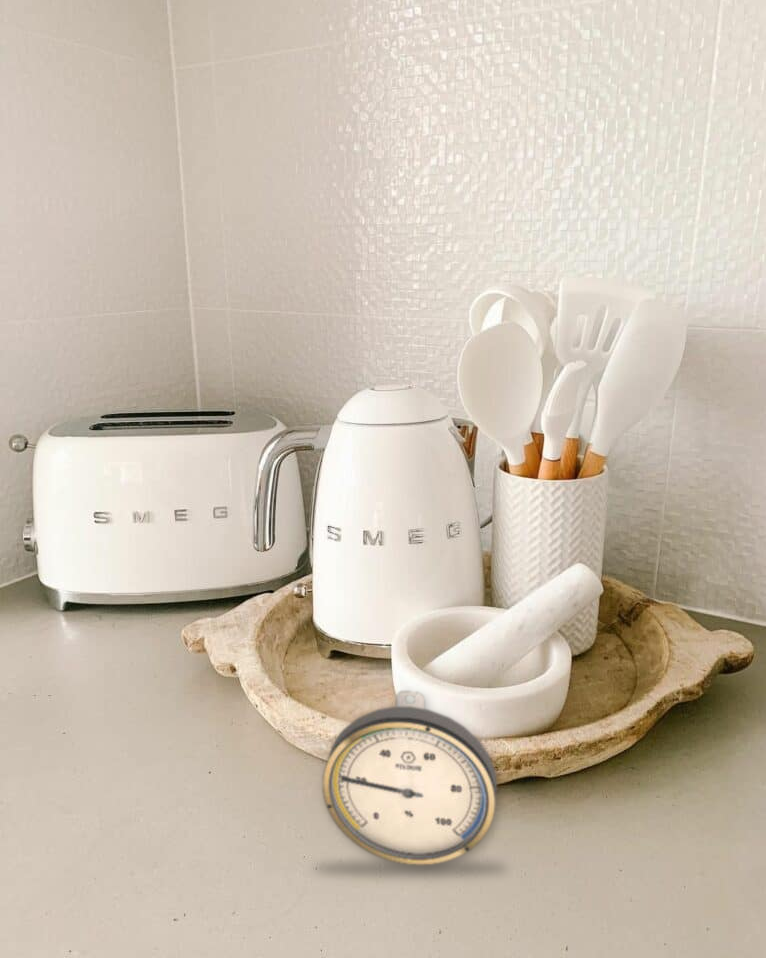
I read 20 %
